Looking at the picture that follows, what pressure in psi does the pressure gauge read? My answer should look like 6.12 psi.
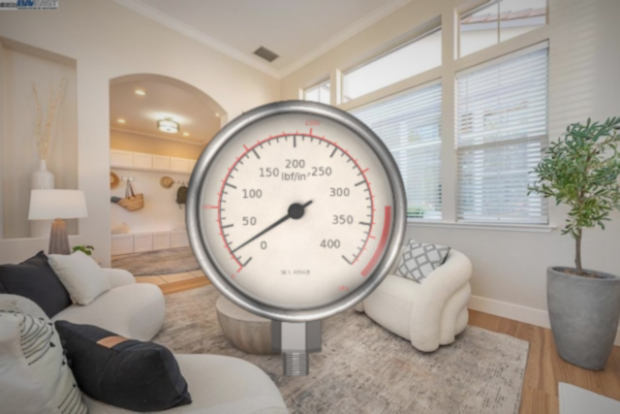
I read 20 psi
